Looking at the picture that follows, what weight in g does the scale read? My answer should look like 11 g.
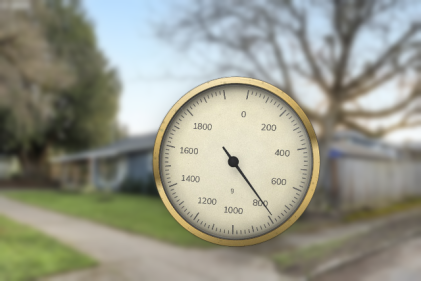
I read 780 g
